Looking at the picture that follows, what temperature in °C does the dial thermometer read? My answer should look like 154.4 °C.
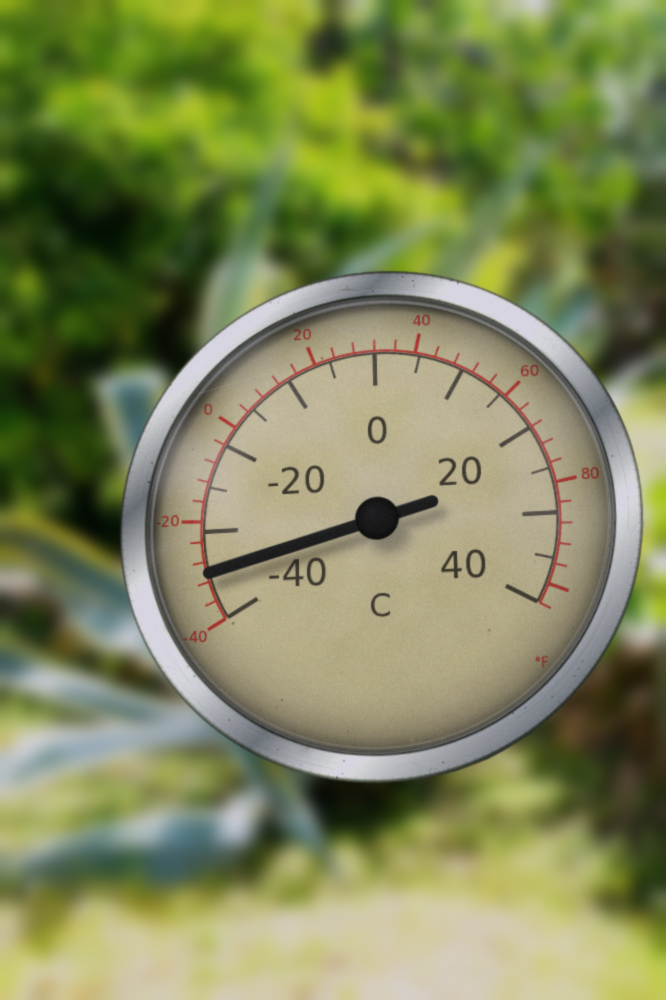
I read -35 °C
